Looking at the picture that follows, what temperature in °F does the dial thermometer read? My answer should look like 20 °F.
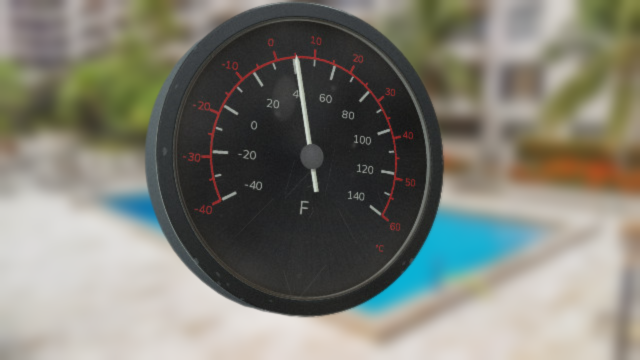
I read 40 °F
